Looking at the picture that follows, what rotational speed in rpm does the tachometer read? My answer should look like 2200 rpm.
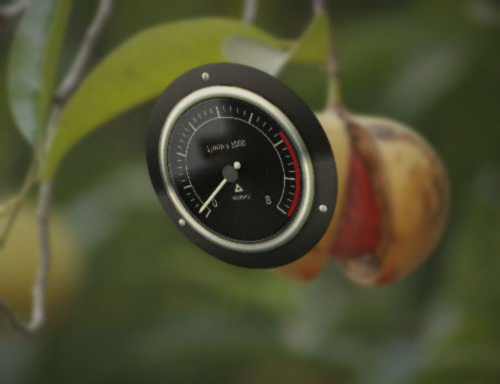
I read 200 rpm
